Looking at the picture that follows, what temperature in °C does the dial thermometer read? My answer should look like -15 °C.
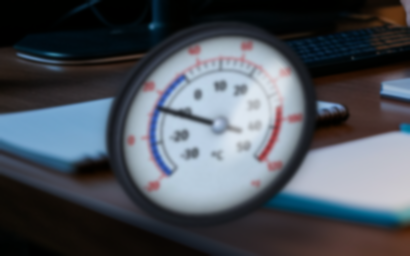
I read -10 °C
